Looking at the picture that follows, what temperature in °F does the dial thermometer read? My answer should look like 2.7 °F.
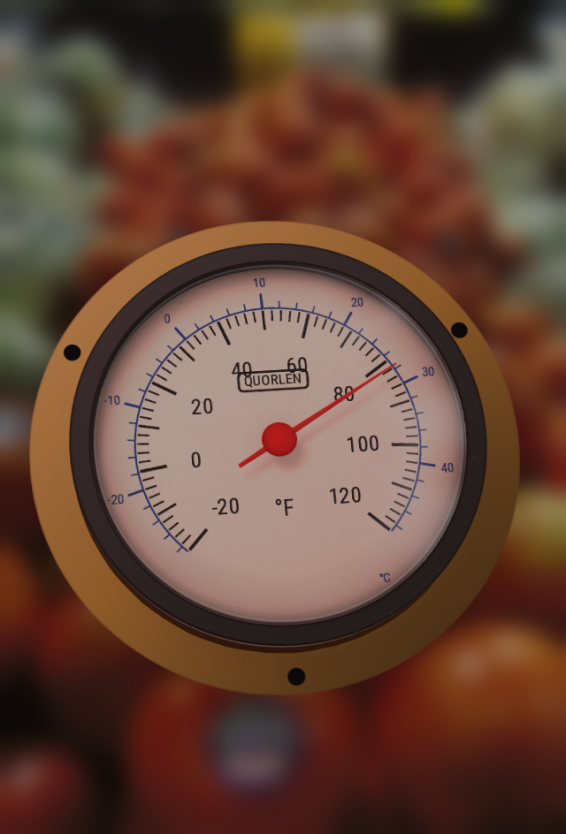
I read 82 °F
